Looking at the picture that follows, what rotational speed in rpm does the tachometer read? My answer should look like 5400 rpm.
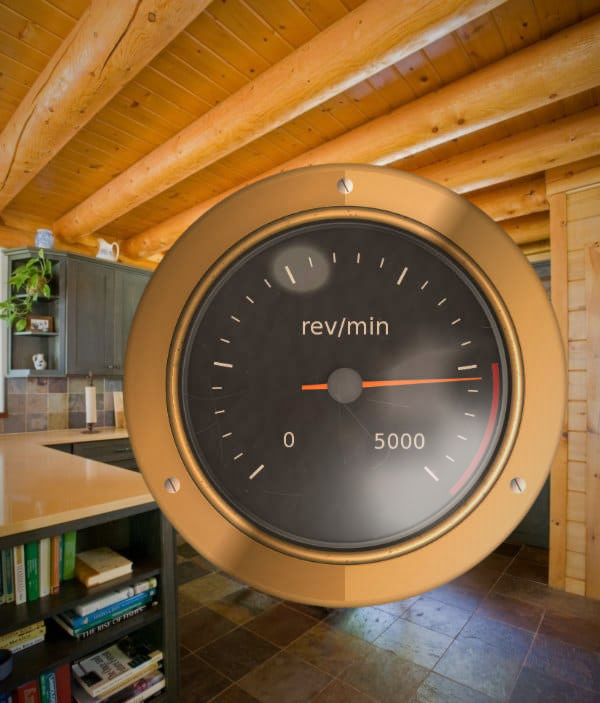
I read 4100 rpm
